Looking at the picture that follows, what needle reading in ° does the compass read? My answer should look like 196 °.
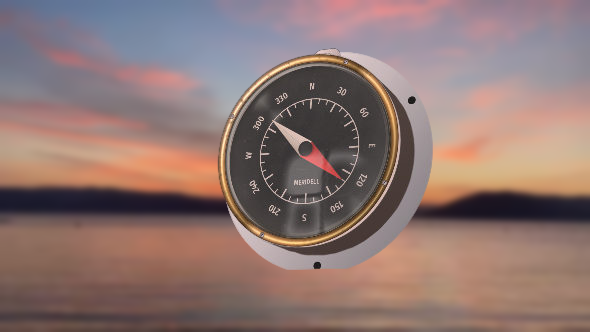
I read 130 °
